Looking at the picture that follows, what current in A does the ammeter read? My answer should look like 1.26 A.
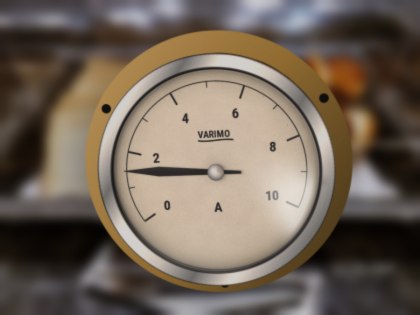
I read 1.5 A
